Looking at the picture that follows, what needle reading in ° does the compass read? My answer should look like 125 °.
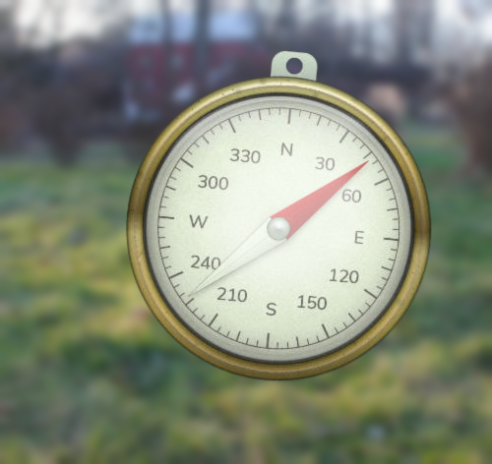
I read 47.5 °
